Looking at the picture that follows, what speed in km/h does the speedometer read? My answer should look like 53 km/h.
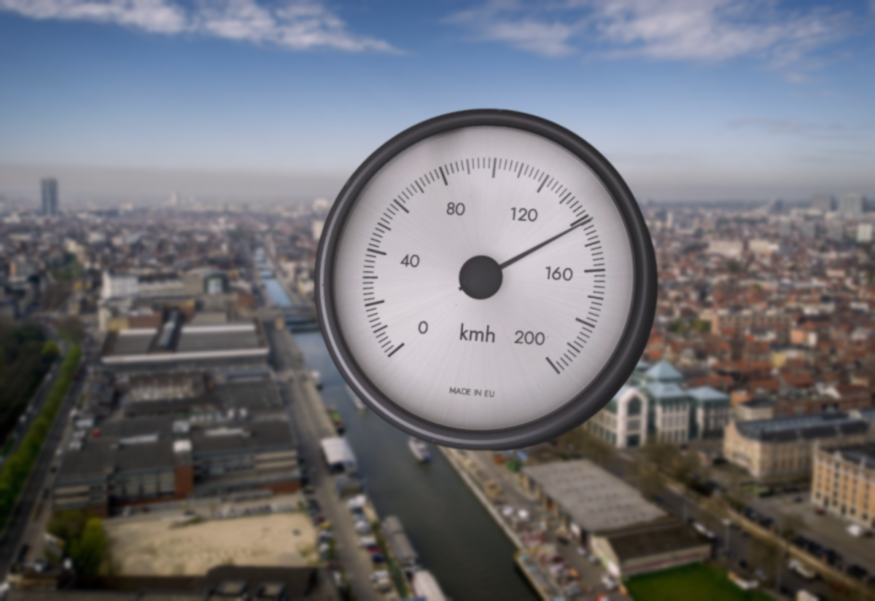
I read 142 km/h
